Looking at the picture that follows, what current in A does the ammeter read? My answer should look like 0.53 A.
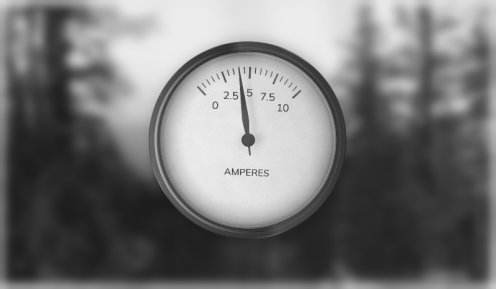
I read 4 A
